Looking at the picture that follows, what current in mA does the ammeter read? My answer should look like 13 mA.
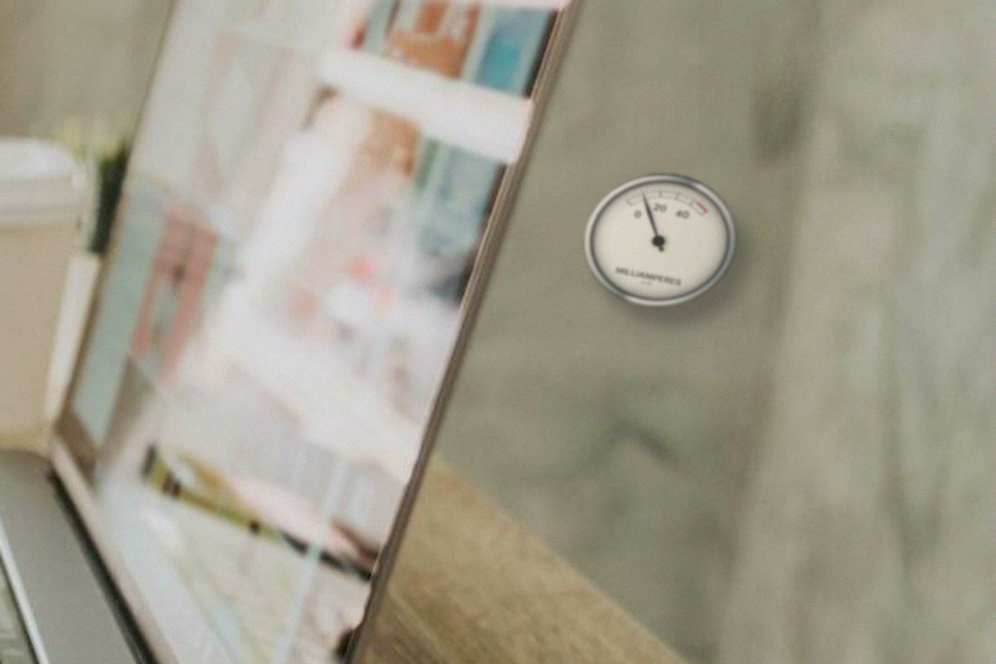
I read 10 mA
